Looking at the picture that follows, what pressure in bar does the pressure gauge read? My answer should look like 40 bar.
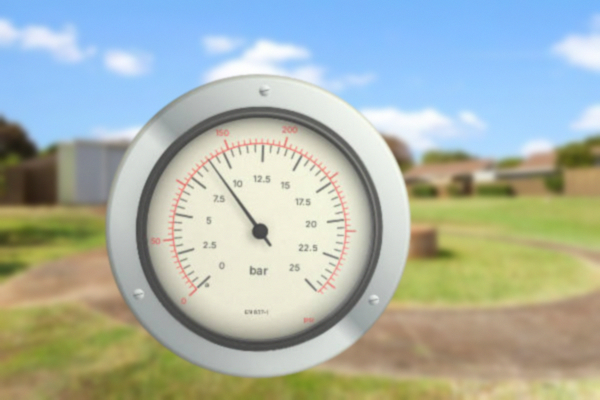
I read 9 bar
